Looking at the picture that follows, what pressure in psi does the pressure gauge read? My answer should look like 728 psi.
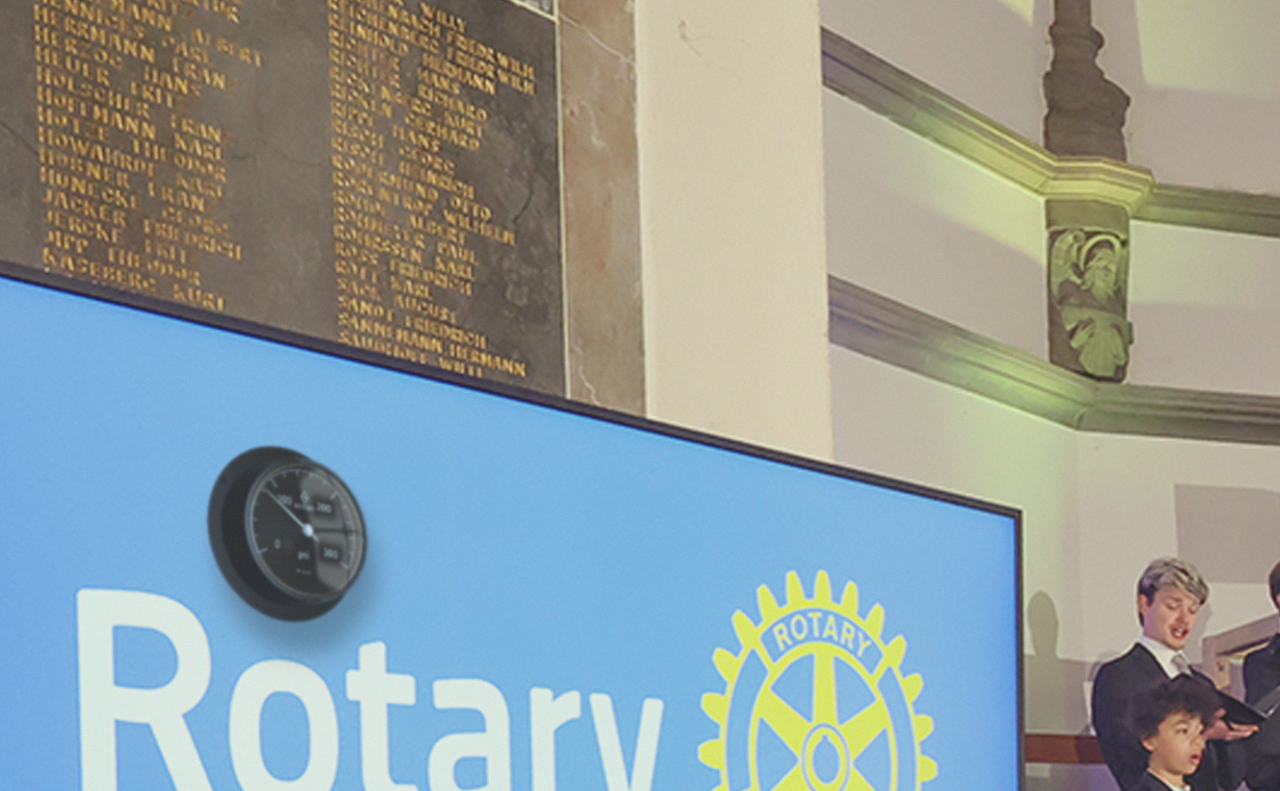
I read 80 psi
